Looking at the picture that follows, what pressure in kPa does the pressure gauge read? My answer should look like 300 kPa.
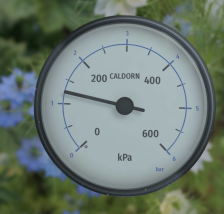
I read 125 kPa
